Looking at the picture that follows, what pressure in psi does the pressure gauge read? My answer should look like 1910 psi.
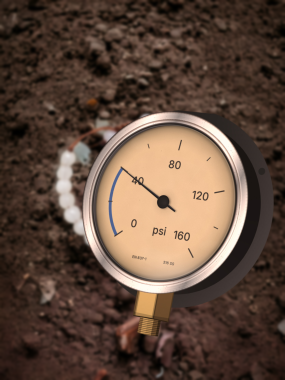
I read 40 psi
